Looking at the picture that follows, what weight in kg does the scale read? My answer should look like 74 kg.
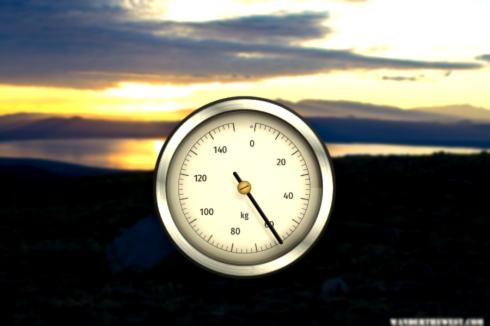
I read 60 kg
